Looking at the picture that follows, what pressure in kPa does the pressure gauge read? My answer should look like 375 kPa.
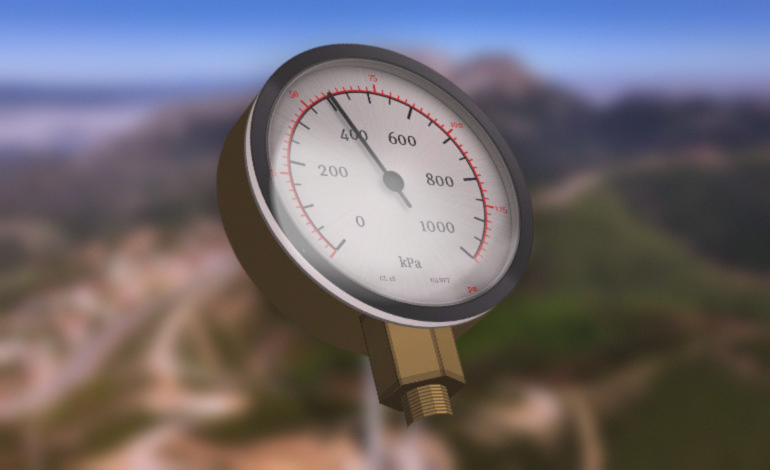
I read 400 kPa
